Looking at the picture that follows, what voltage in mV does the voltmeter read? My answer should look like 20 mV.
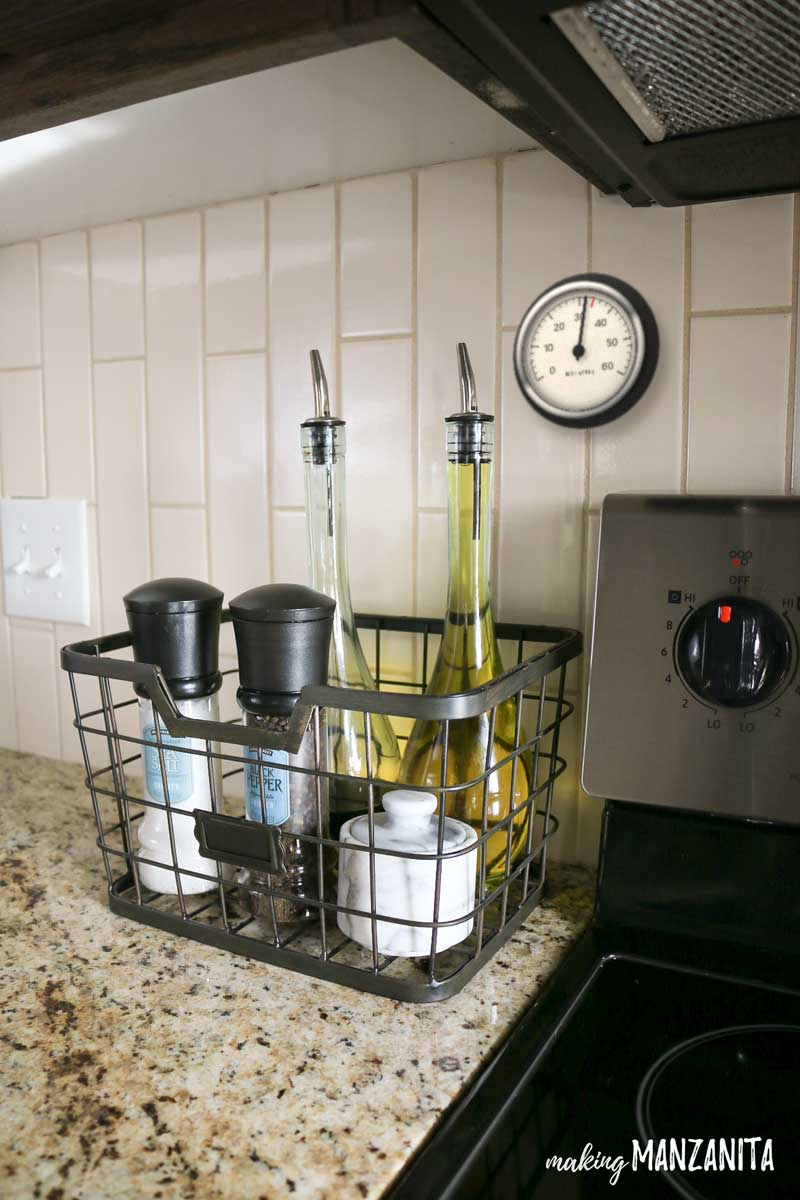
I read 32 mV
